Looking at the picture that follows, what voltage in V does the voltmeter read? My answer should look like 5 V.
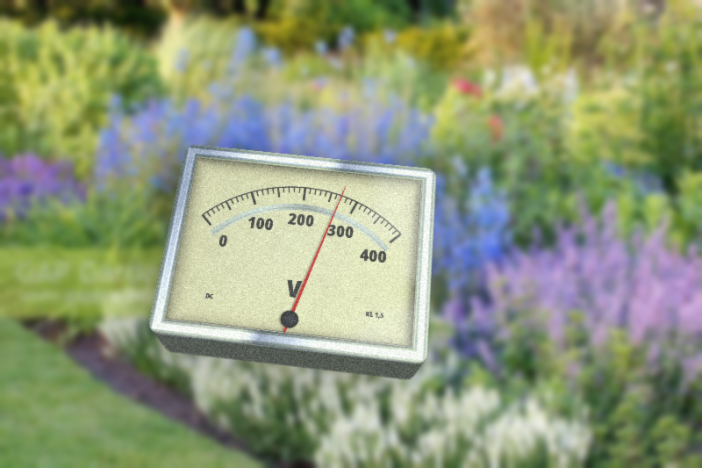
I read 270 V
